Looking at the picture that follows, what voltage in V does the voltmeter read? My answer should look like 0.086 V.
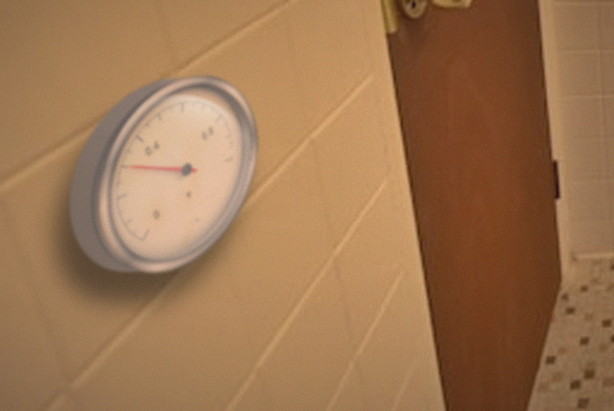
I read 0.3 V
